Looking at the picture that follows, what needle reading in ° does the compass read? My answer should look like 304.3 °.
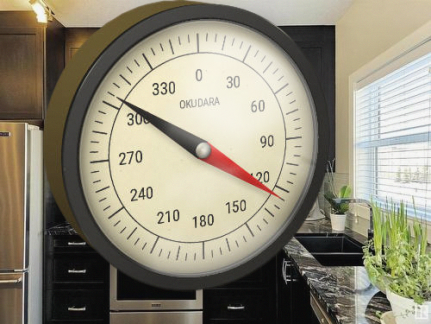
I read 125 °
